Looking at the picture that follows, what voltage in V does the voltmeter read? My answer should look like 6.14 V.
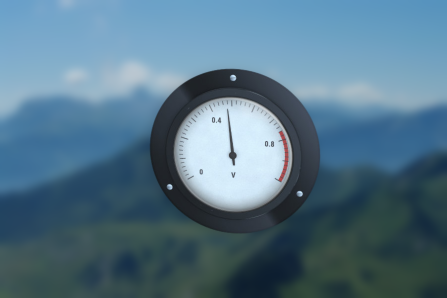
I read 0.48 V
